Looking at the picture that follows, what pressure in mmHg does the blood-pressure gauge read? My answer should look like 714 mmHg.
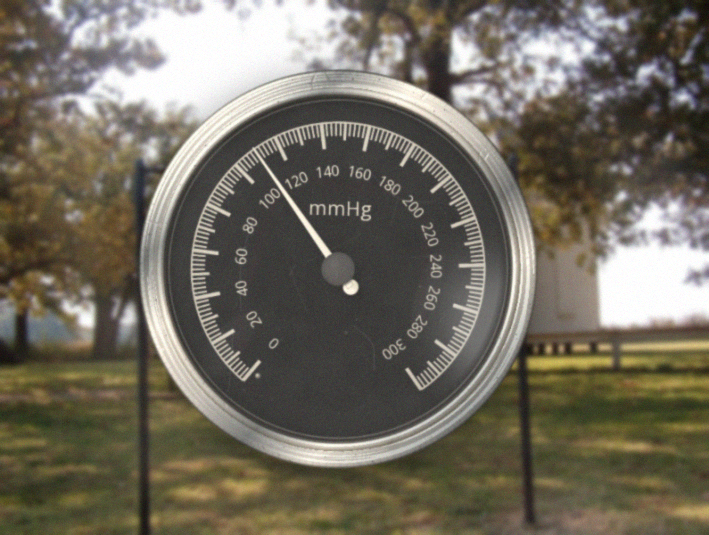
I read 110 mmHg
